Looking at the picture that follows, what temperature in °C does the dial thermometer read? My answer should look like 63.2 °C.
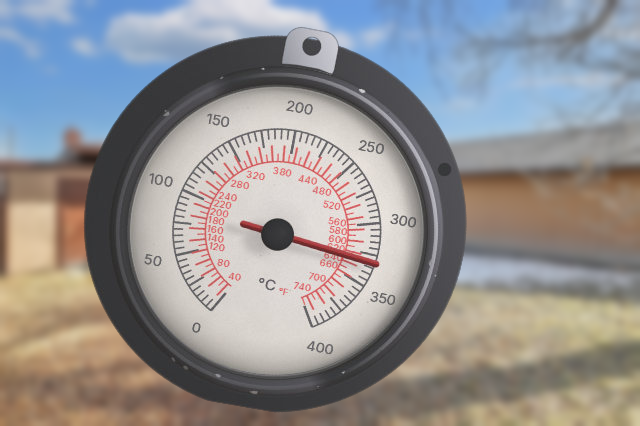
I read 330 °C
